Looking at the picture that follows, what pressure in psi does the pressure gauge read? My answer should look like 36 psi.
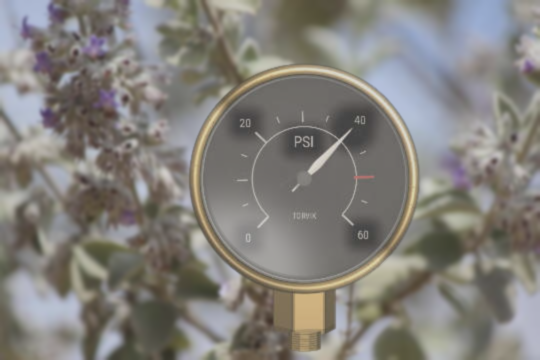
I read 40 psi
